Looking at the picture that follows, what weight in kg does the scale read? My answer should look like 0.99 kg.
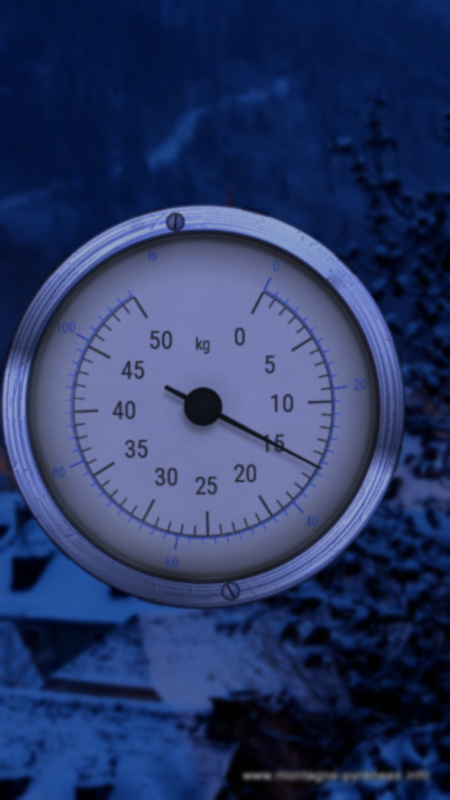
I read 15 kg
